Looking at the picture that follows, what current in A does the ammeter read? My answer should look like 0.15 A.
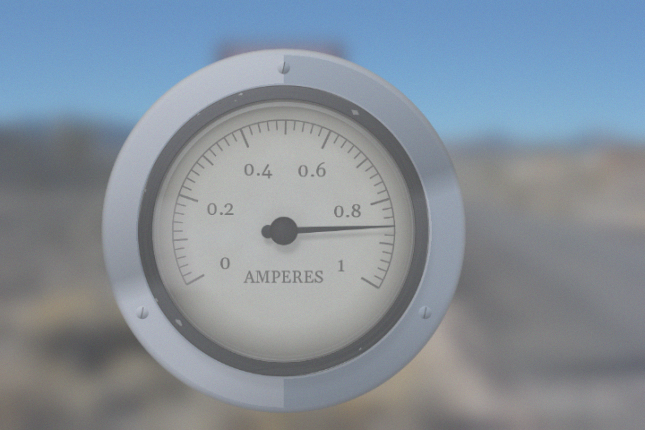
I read 0.86 A
